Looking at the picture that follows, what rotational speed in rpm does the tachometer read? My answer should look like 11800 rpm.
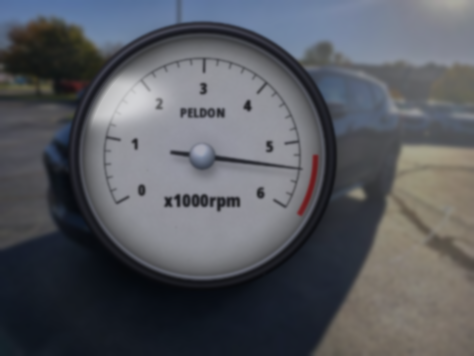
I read 5400 rpm
